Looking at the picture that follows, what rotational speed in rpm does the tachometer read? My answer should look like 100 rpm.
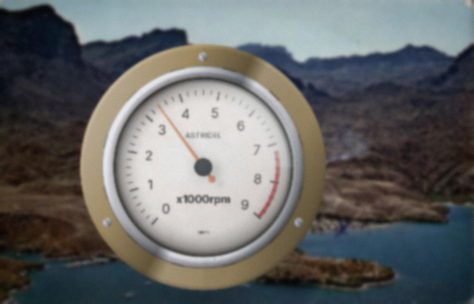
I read 3400 rpm
